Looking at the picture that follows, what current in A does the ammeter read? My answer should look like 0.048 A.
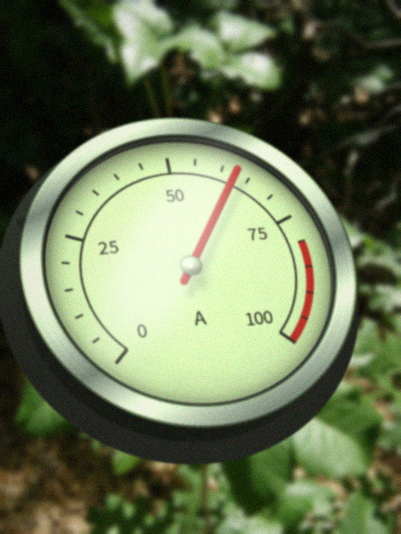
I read 62.5 A
